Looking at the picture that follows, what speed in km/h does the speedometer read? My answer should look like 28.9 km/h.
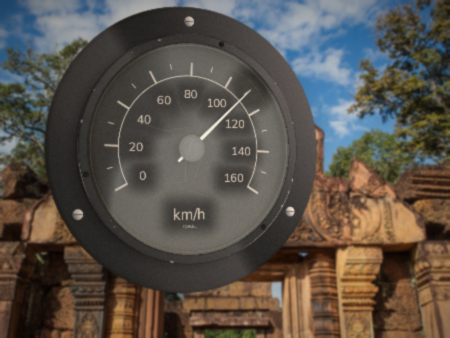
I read 110 km/h
